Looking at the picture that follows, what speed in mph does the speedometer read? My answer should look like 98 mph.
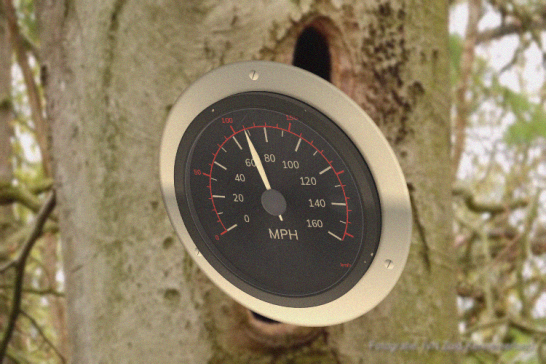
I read 70 mph
